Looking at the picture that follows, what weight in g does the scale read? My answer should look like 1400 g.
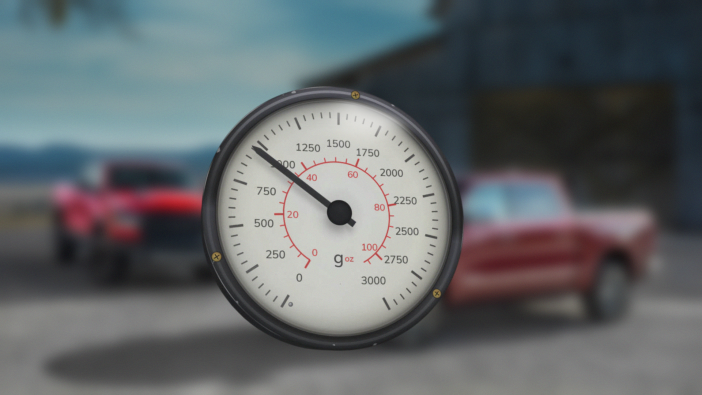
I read 950 g
